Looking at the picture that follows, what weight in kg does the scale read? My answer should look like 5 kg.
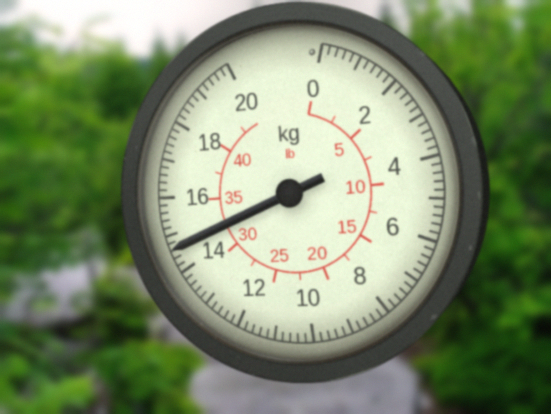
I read 14.6 kg
